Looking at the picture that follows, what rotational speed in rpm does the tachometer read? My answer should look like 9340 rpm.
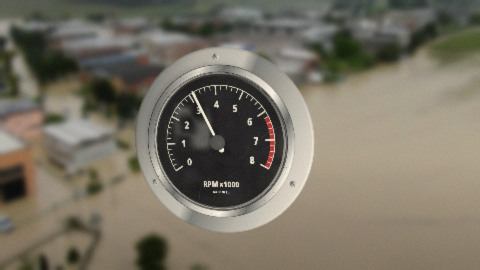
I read 3200 rpm
